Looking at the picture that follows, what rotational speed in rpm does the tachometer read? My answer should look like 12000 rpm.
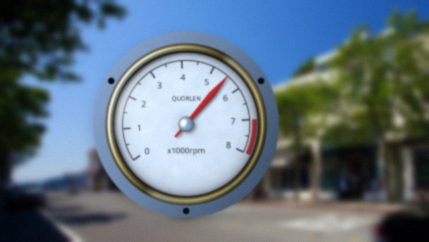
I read 5500 rpm
